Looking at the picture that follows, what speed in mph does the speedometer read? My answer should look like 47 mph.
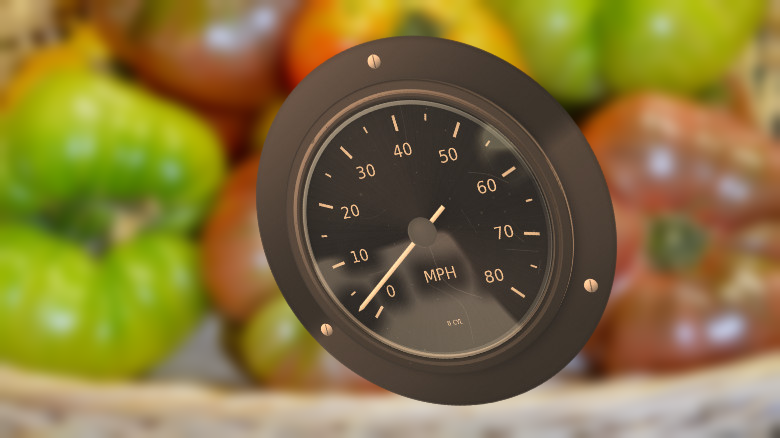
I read 2.5 mph
